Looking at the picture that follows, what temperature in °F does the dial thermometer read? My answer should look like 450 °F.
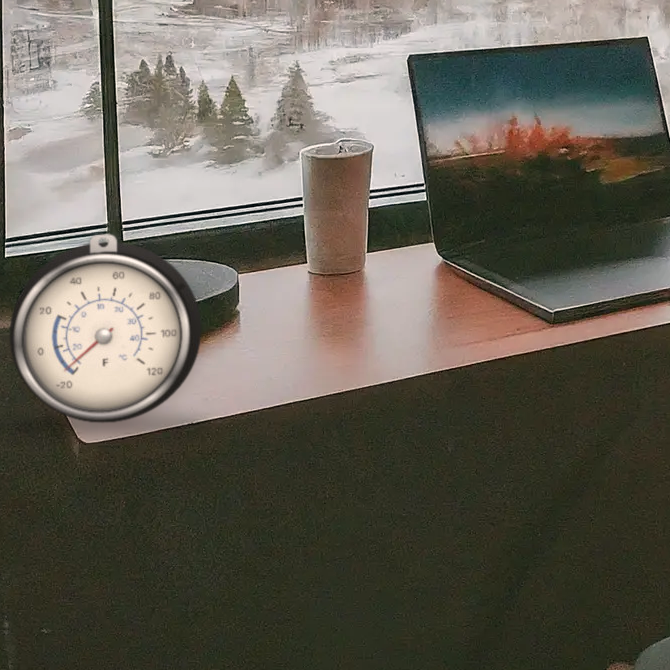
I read -15 °F
